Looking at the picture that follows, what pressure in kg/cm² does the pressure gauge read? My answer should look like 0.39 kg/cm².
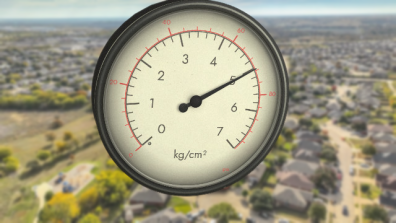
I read 5 kg/cm²
